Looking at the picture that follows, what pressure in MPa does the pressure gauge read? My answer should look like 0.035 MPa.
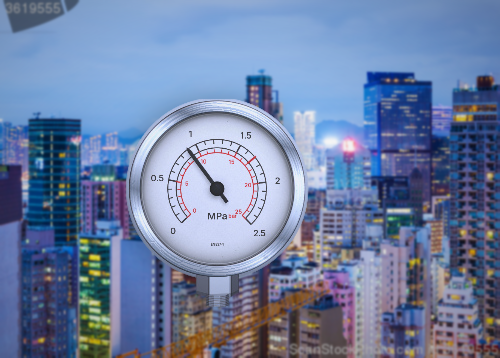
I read 0.9 MPa
